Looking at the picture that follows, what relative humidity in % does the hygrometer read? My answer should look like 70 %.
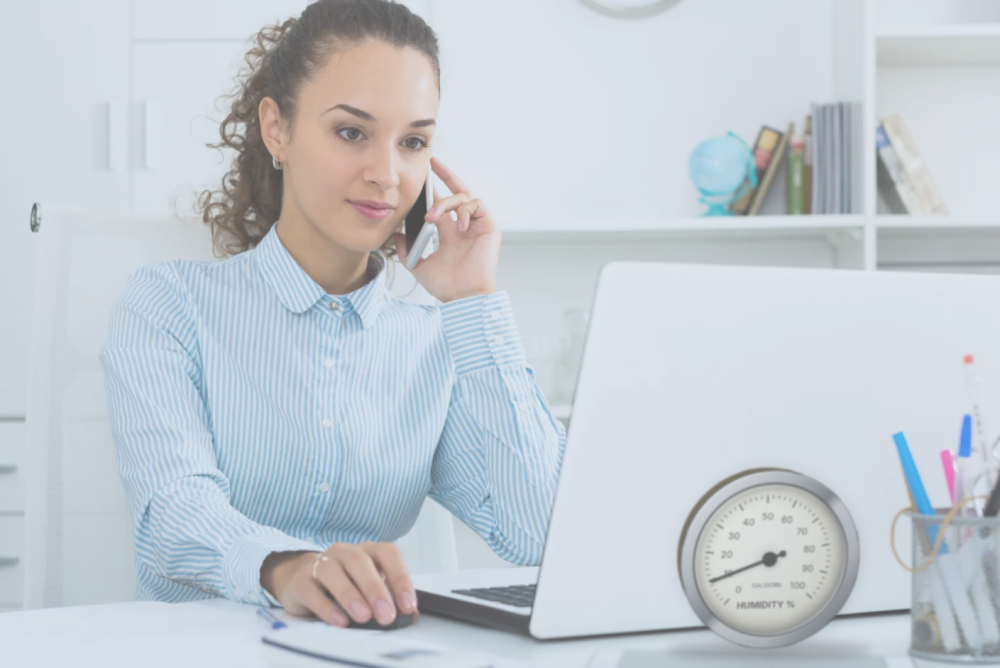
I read 10 %
